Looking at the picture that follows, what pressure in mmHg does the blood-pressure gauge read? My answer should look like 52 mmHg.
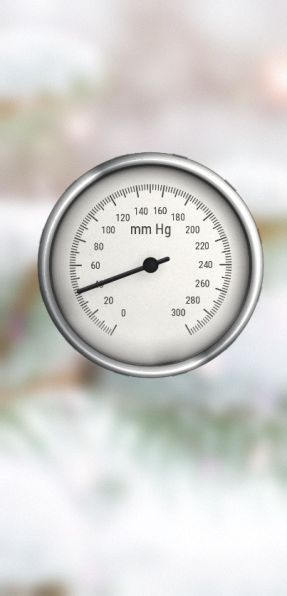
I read 40 mmHg
